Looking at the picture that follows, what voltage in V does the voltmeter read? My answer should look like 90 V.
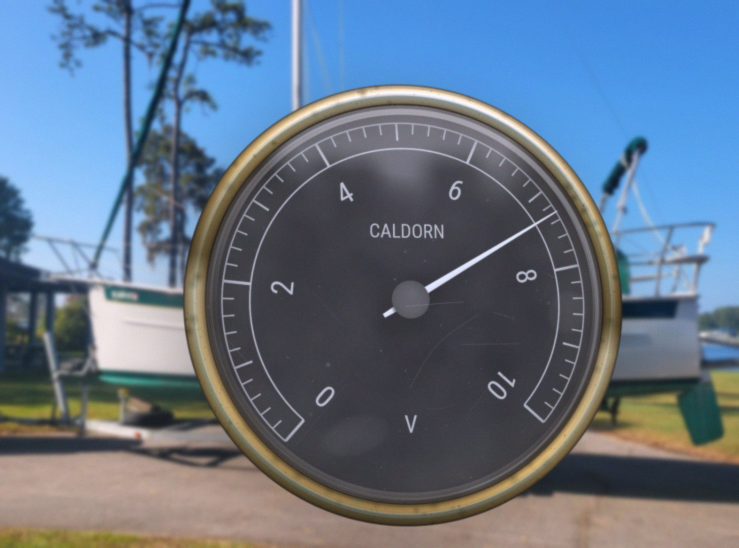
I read 7.3 V
